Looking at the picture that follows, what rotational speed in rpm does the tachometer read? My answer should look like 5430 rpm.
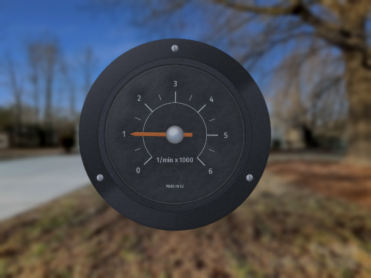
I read 1000 rpm
